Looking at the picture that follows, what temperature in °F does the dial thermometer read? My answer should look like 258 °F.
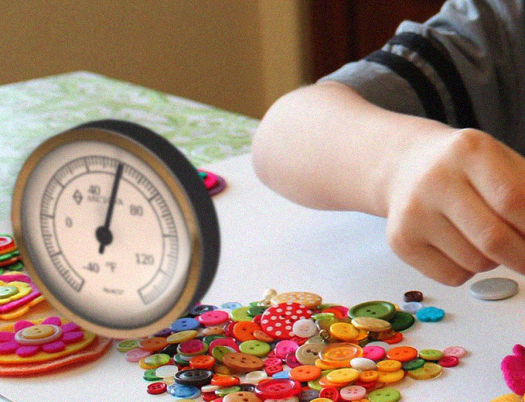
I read 60 °F
